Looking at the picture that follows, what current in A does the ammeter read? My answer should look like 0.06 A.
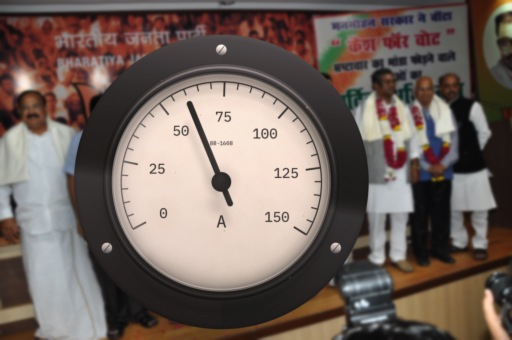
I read 60 A
